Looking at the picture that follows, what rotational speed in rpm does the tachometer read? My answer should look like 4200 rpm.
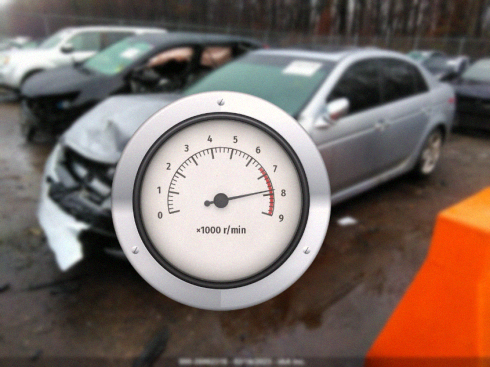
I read 7800 rpm
